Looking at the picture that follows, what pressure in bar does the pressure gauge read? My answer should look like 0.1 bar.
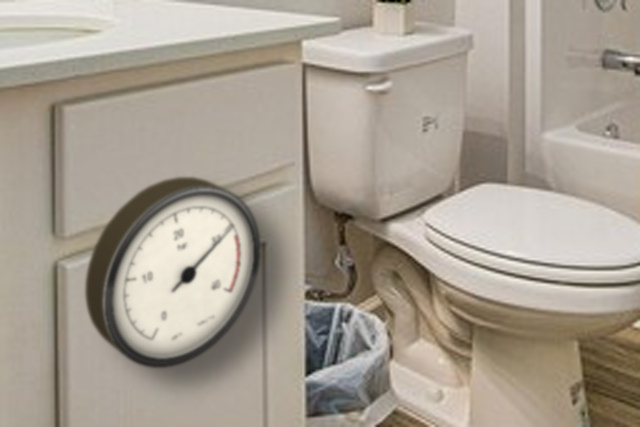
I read 30 bar
